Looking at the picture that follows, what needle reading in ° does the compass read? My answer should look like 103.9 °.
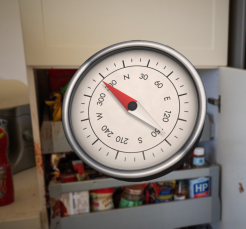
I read 325 °
